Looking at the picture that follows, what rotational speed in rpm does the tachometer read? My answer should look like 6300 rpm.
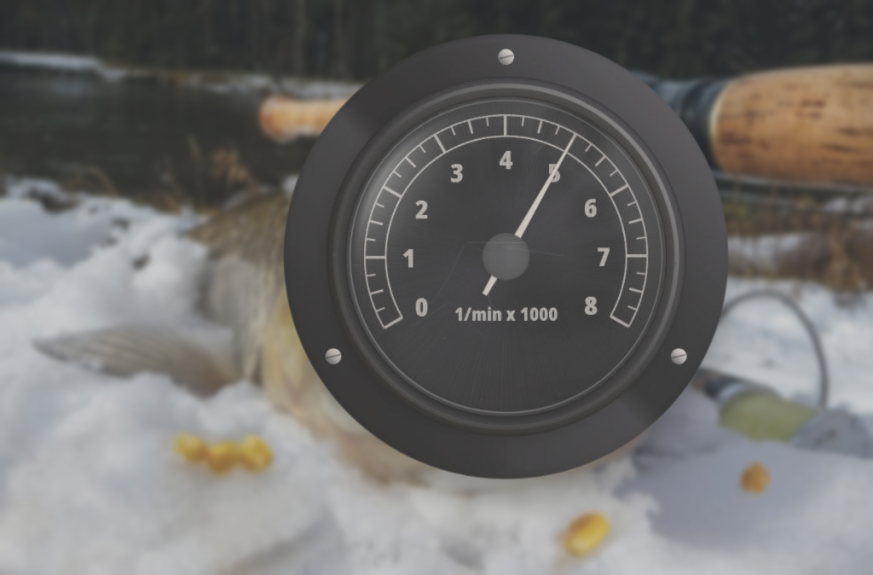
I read 5000 rpm
